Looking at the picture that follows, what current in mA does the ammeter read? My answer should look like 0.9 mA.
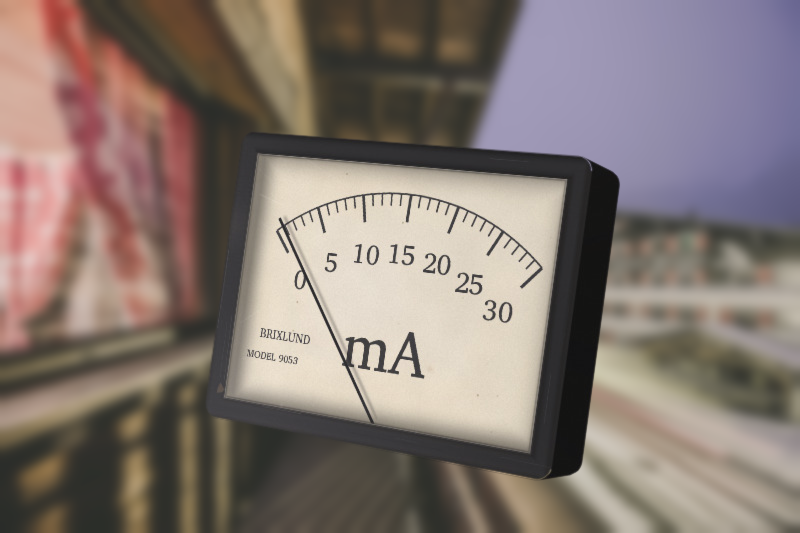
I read 1 mA
